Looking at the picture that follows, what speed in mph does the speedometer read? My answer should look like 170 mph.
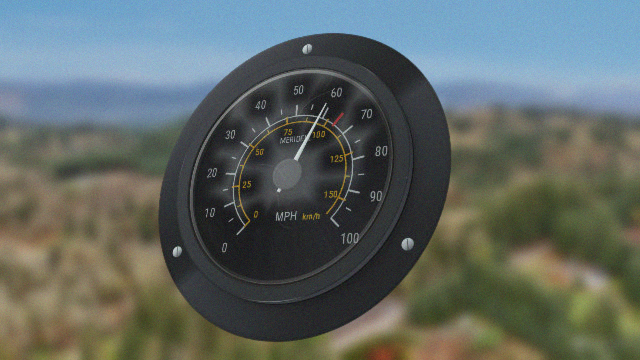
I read 60 mph
